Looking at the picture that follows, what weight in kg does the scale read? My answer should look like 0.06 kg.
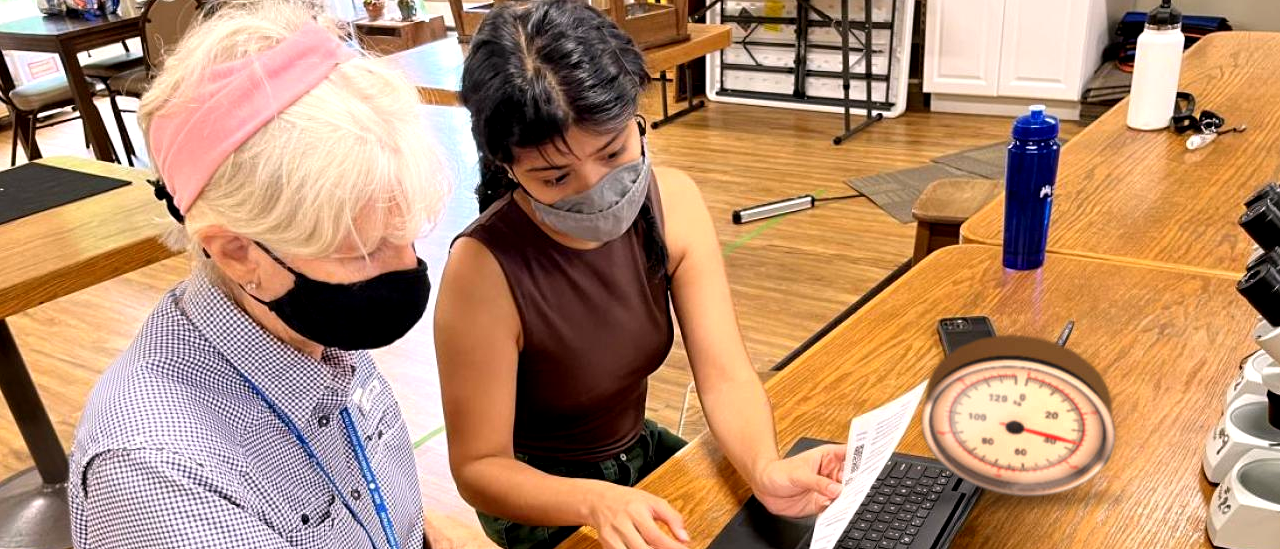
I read 35 kg
